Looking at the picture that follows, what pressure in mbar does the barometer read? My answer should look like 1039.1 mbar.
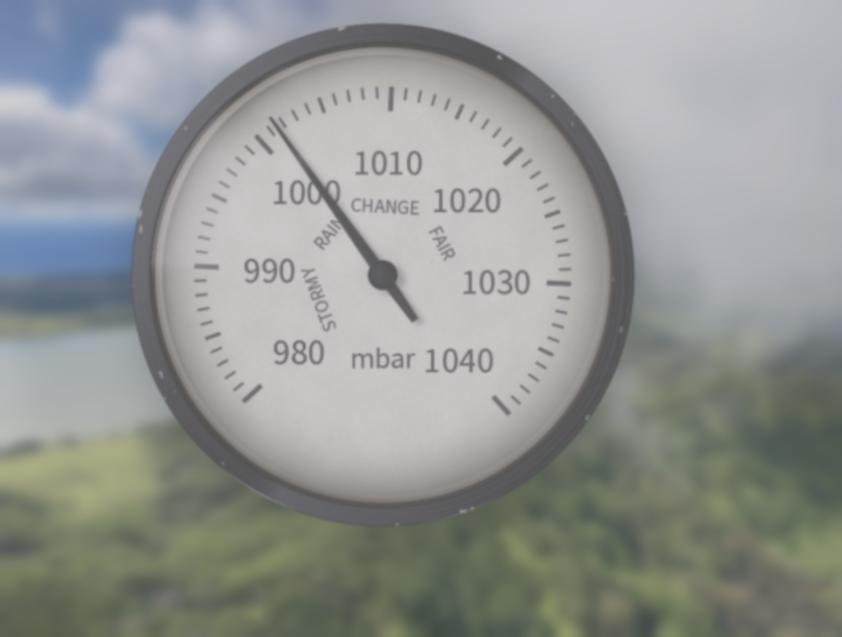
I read 1001.5 mbar
